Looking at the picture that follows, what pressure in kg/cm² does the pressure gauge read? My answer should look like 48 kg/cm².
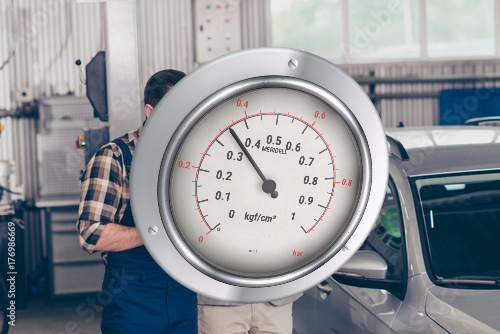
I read 0.35 kg/cm²
